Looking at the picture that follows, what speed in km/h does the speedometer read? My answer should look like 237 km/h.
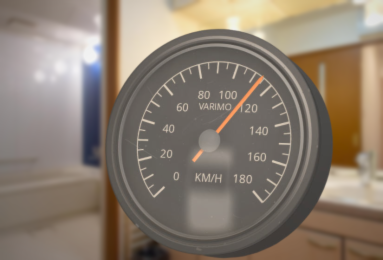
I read 115 km/h
